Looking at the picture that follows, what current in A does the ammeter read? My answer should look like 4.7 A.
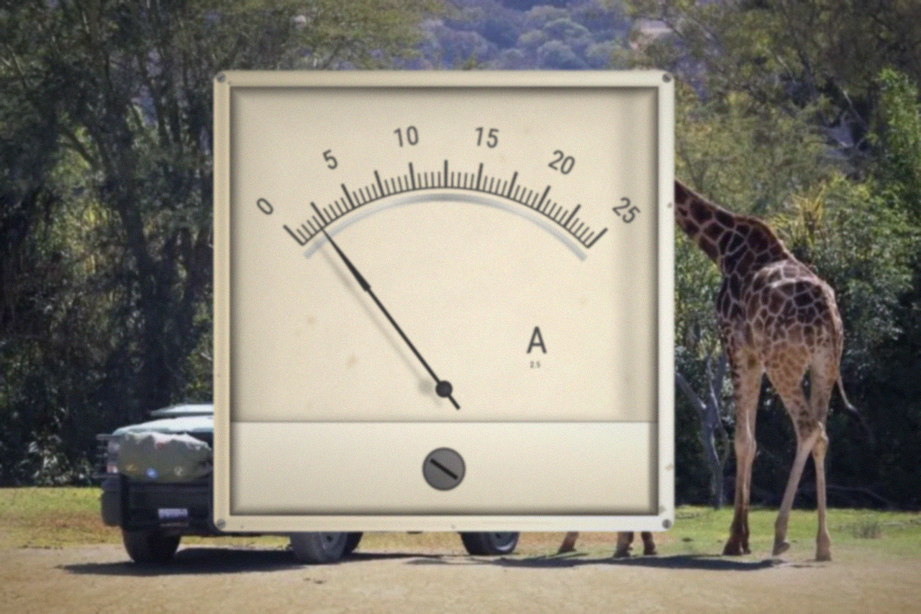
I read 2 A
